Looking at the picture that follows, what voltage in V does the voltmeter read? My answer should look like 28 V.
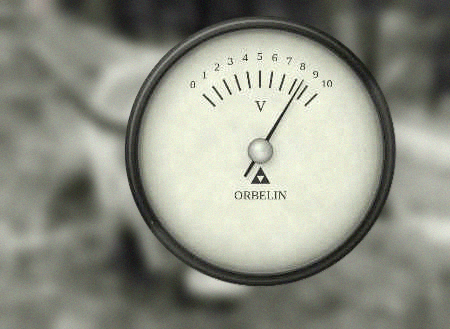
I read 8.5 V
